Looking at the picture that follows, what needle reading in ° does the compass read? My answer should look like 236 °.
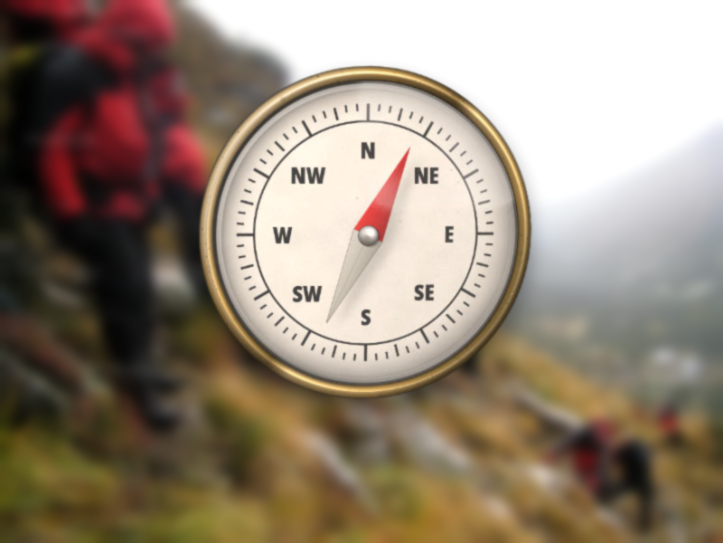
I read 25 °
